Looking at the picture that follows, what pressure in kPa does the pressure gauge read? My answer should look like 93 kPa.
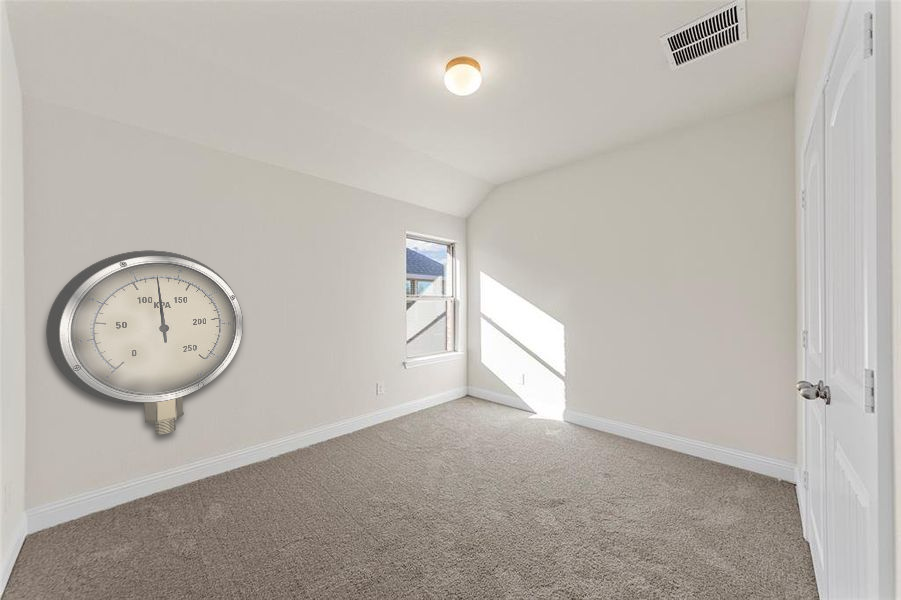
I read 120 kPa
